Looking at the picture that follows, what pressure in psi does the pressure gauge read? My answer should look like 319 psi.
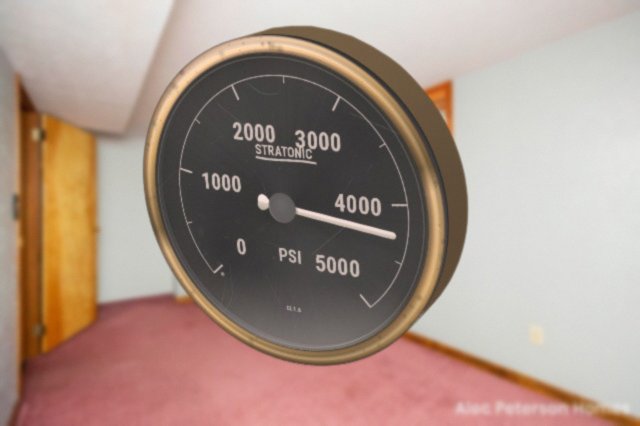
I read 4250 psi
